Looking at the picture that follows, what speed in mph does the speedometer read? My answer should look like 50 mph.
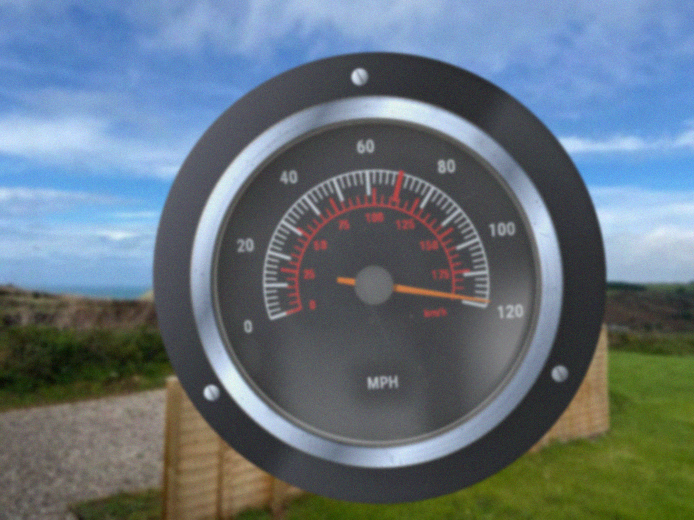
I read 118 mph
